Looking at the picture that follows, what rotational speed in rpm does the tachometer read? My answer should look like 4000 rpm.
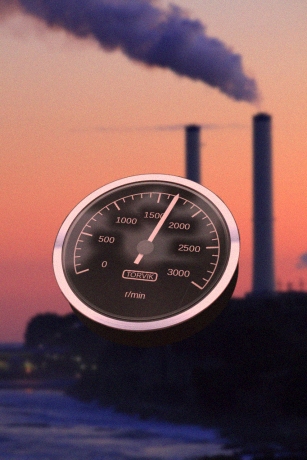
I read 1700 rpm
